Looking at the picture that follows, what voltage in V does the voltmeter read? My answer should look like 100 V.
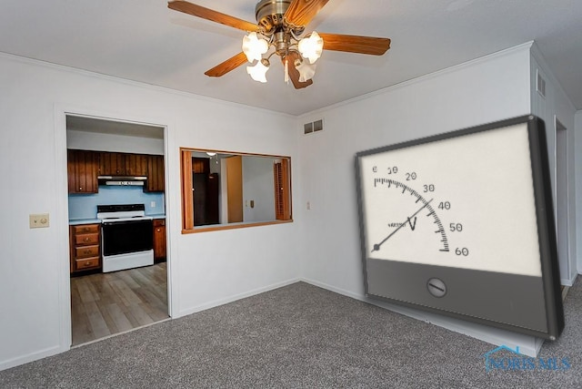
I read 35 V
